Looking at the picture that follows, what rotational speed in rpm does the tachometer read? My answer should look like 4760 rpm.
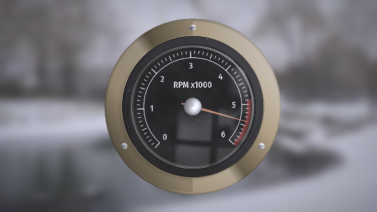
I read 5400 rpm
